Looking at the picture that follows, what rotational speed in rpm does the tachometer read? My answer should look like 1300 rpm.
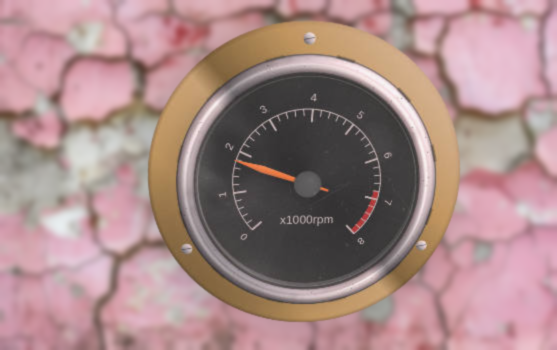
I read 1800 rpm
